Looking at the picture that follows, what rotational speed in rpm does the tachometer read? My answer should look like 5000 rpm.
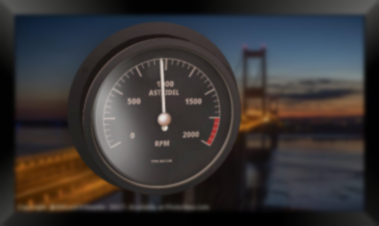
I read 950 rpm
